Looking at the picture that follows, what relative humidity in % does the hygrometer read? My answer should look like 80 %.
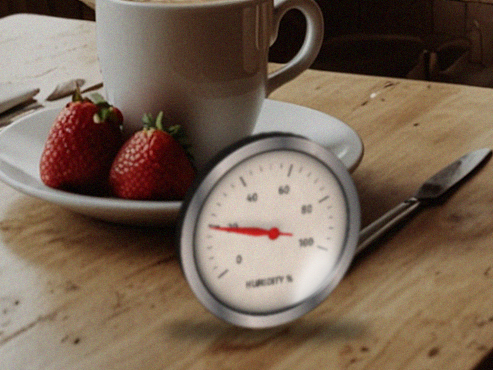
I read 20 %
